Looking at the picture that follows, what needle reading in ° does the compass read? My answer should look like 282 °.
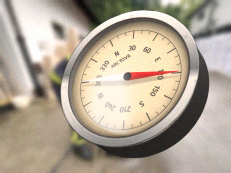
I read 120 °
